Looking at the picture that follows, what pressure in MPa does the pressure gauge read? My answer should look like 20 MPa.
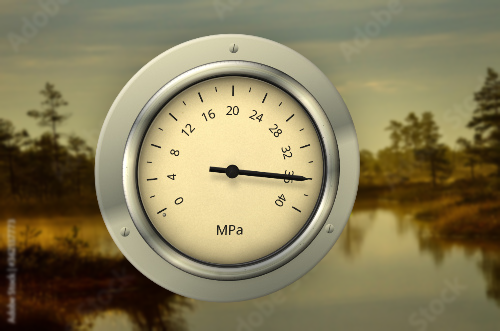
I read 36 MPa
